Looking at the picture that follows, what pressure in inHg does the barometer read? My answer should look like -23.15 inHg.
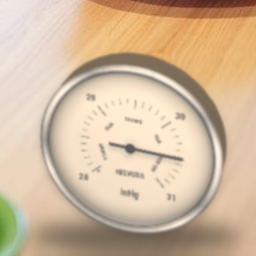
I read 30.5 inHg
